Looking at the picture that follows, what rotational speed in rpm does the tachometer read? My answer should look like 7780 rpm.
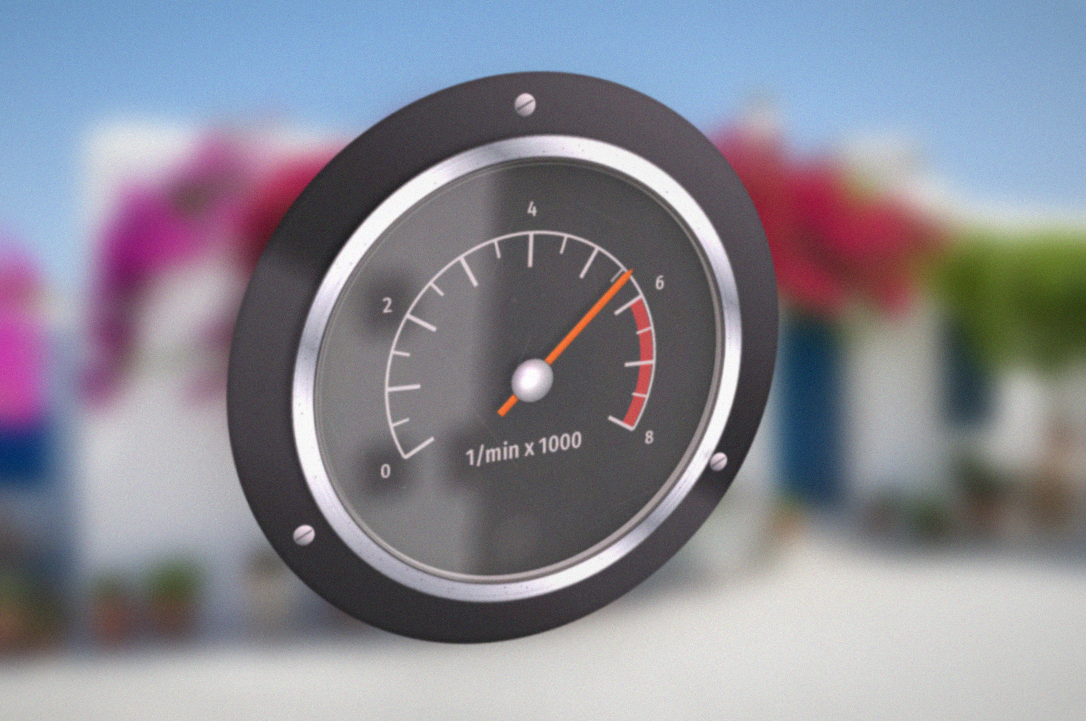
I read 5500 rpm
